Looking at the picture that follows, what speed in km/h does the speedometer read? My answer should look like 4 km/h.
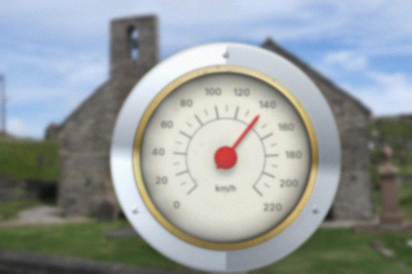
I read 140 km/h
